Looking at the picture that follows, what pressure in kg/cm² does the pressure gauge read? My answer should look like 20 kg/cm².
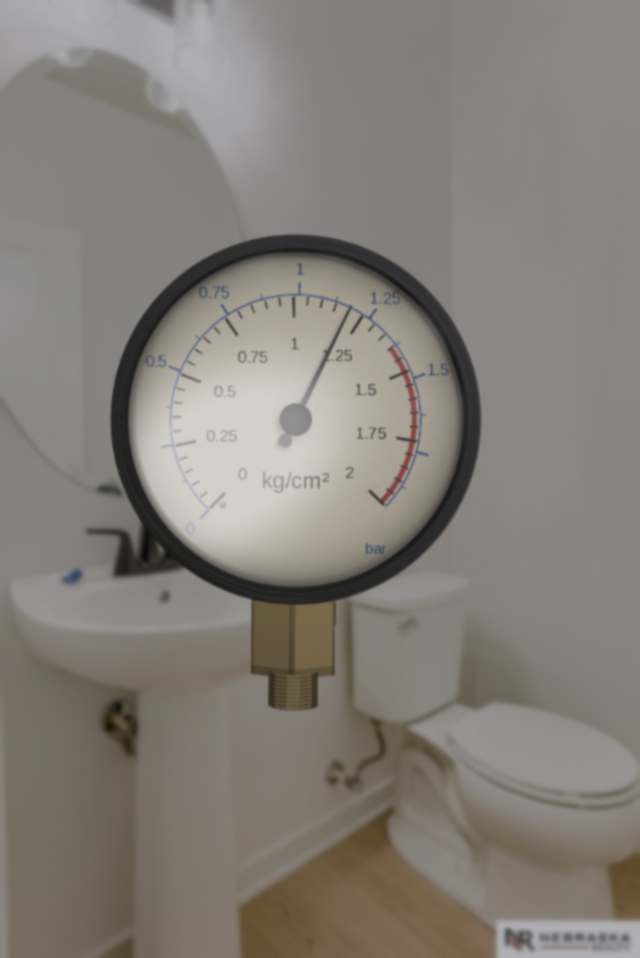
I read 1.2 kg/cm²
